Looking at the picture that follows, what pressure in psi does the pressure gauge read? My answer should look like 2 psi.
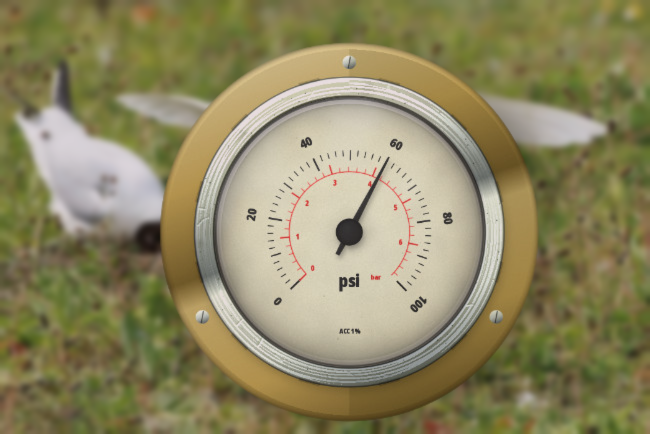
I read 60 psi
